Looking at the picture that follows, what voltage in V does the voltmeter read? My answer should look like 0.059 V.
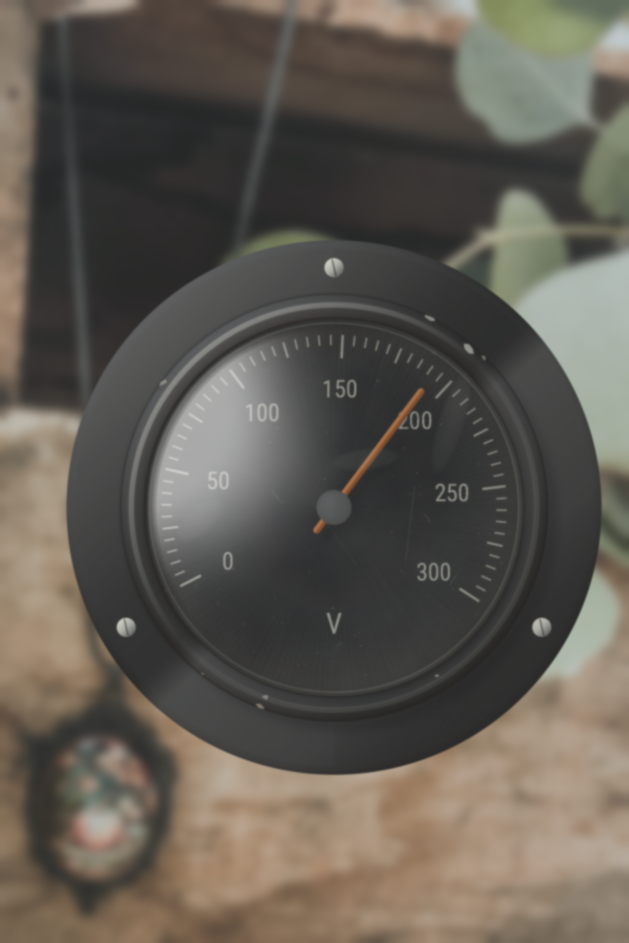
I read 192.5 V
